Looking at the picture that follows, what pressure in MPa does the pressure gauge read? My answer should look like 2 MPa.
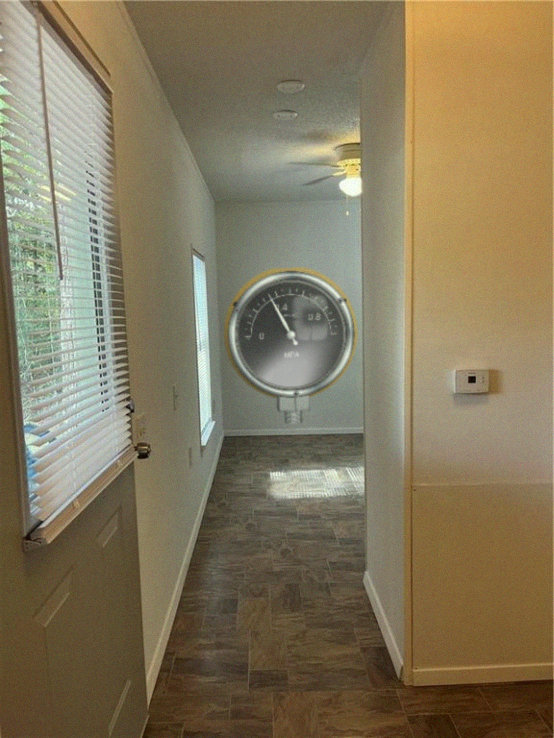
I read 0.35 MPa
